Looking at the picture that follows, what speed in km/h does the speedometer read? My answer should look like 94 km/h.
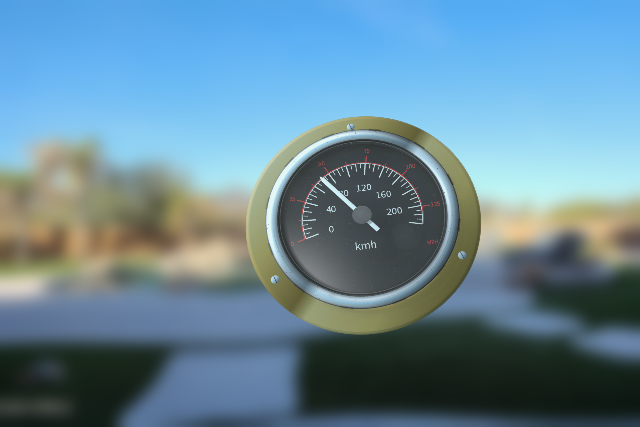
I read 70 km/h
